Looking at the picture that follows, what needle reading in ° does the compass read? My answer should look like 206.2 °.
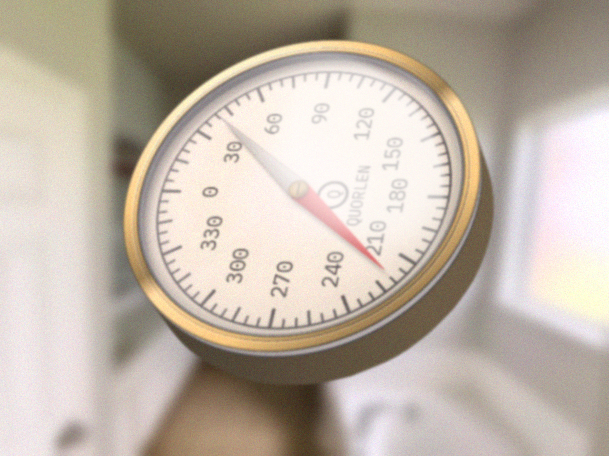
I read 220 °
